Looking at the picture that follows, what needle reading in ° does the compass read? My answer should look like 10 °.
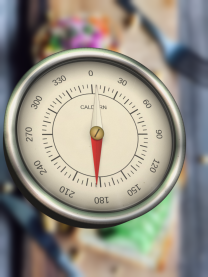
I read 185 °
